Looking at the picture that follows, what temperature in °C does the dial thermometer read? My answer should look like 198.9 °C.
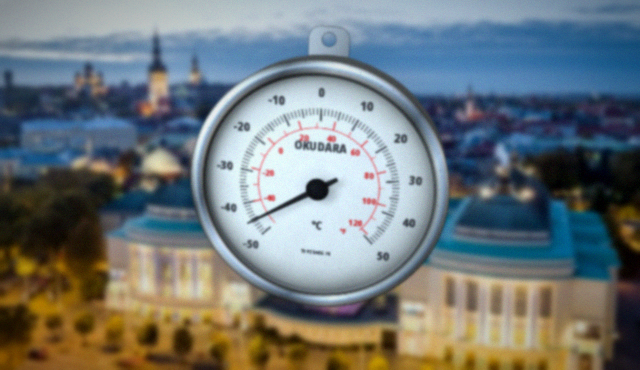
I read -45 °C
